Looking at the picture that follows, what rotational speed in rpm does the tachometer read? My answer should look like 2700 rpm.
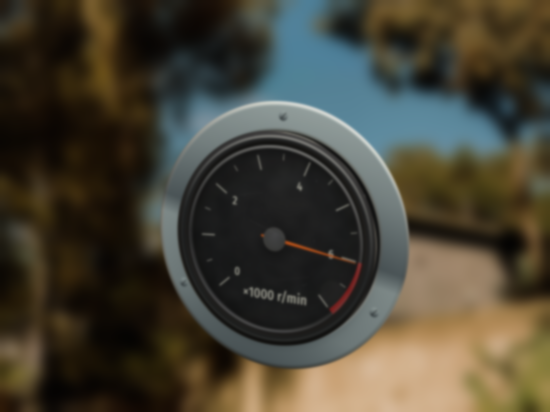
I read 6000 rpm
